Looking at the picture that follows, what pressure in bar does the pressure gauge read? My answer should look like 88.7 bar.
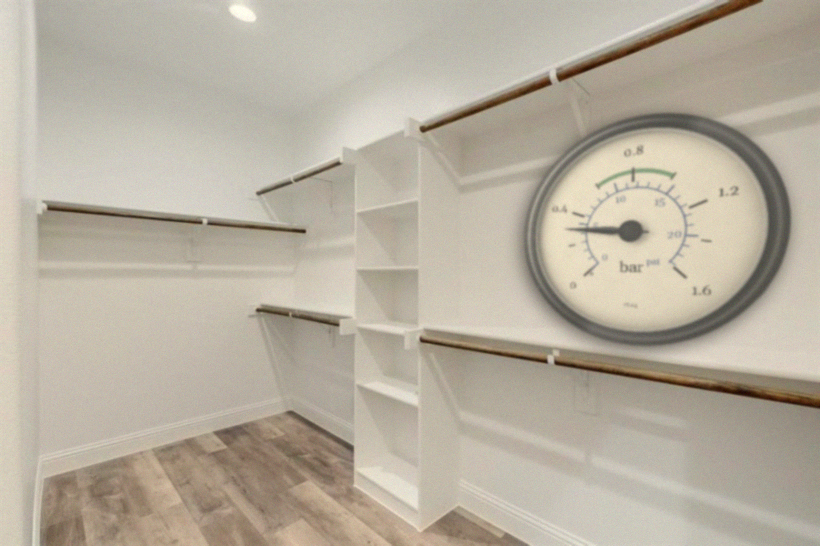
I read 0.3 bar
